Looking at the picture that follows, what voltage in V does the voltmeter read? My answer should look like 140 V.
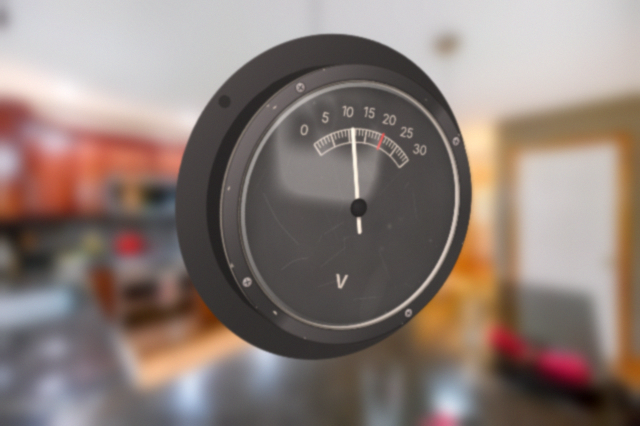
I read 10 V
